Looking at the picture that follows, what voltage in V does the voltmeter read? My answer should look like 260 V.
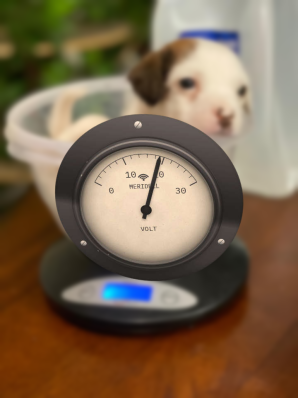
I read 19 V
